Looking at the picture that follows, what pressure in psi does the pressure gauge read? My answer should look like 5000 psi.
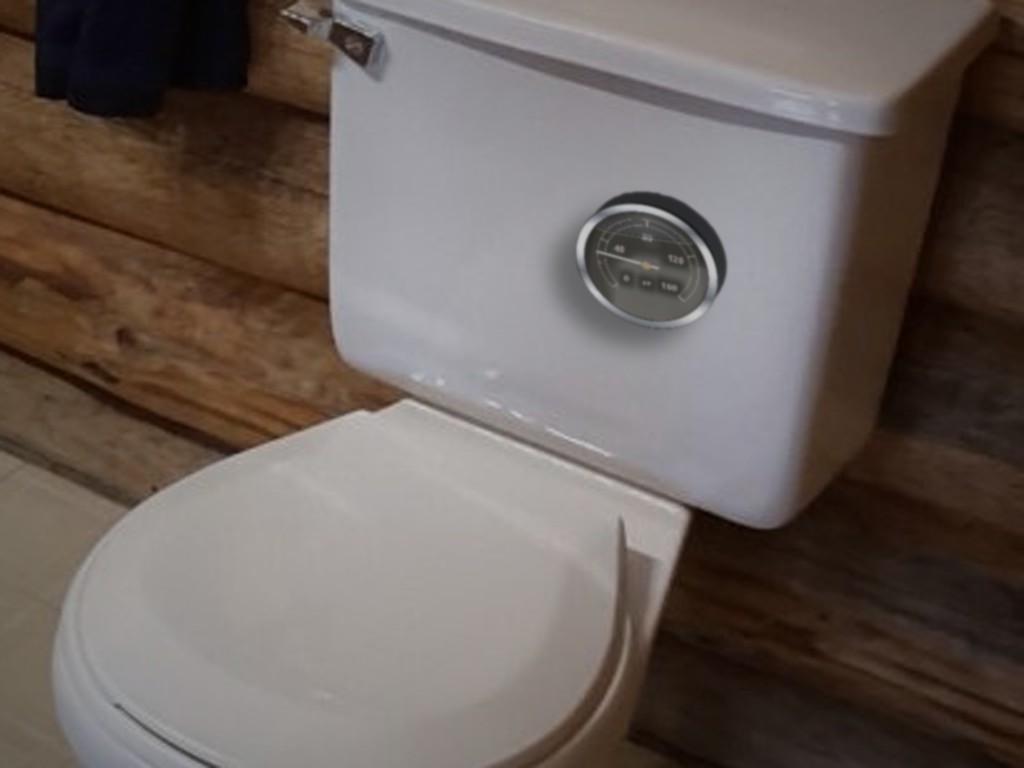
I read 30 psi
